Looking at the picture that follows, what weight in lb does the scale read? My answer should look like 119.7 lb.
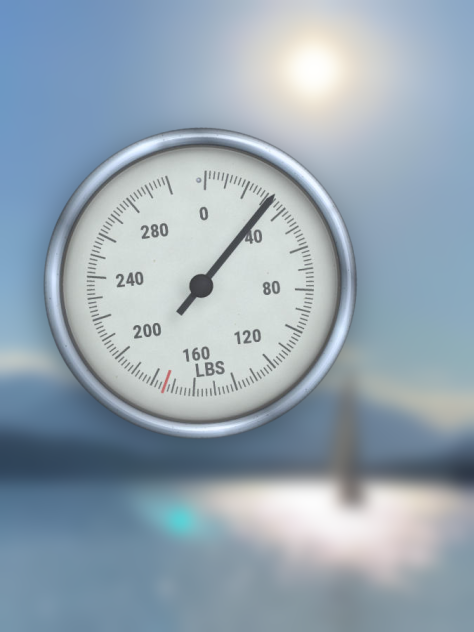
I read 32 lb
